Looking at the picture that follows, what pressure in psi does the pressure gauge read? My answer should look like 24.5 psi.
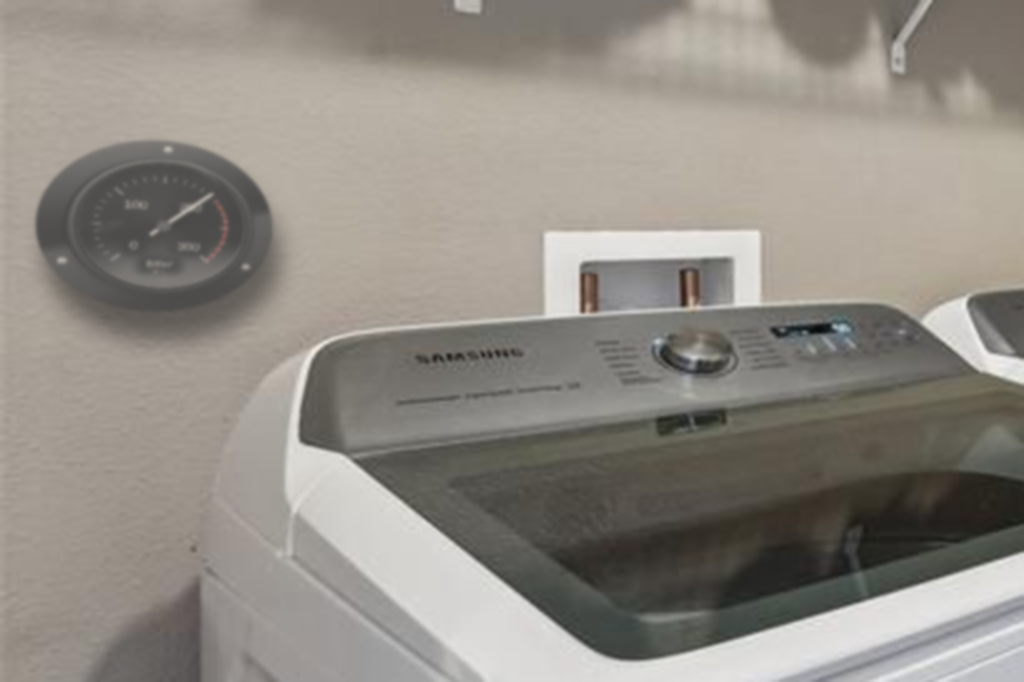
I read 200 psi
